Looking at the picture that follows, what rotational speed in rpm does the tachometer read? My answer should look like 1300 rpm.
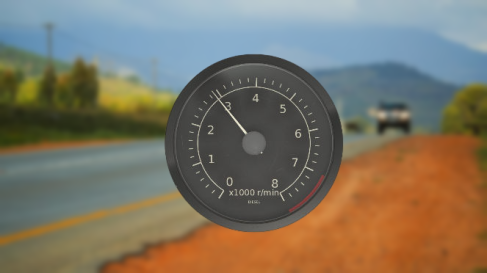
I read 2900 rpm
